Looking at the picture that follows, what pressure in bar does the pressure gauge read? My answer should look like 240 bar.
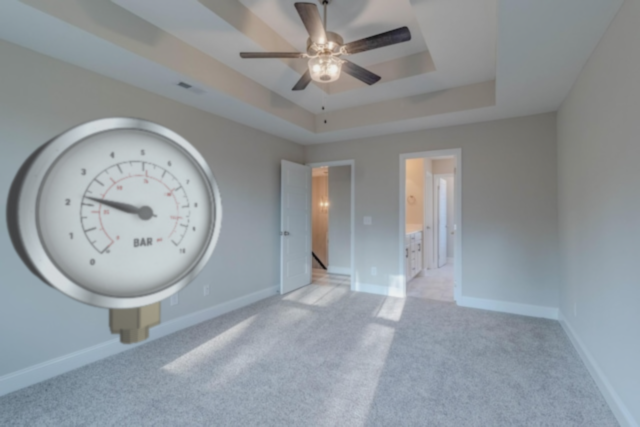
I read 2.25 bar
